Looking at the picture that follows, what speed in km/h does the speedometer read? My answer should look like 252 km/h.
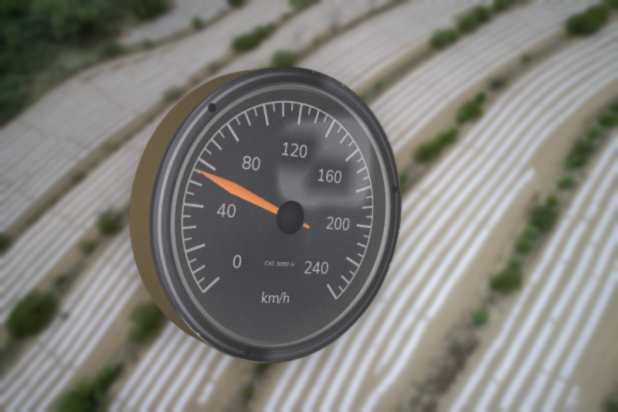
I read 55 km/h
